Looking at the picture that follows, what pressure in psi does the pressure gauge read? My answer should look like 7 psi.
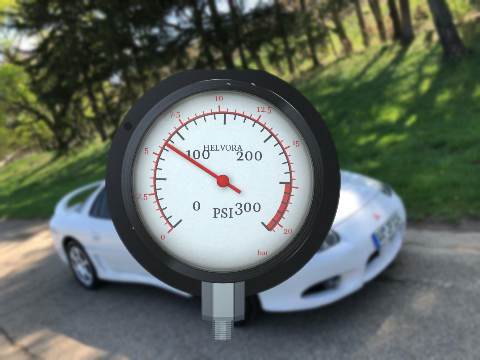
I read 85 psi
